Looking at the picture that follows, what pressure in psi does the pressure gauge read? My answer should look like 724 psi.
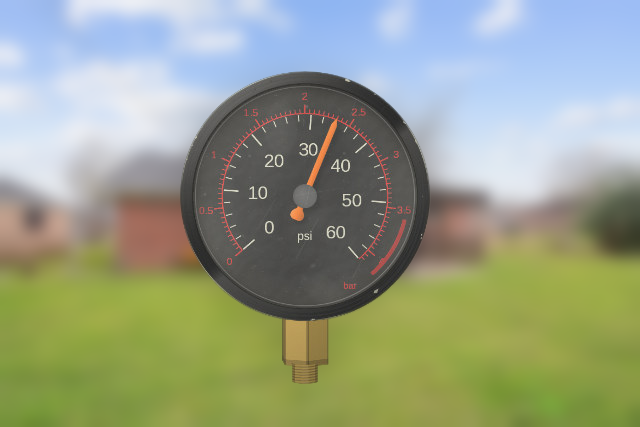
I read 34 psi
